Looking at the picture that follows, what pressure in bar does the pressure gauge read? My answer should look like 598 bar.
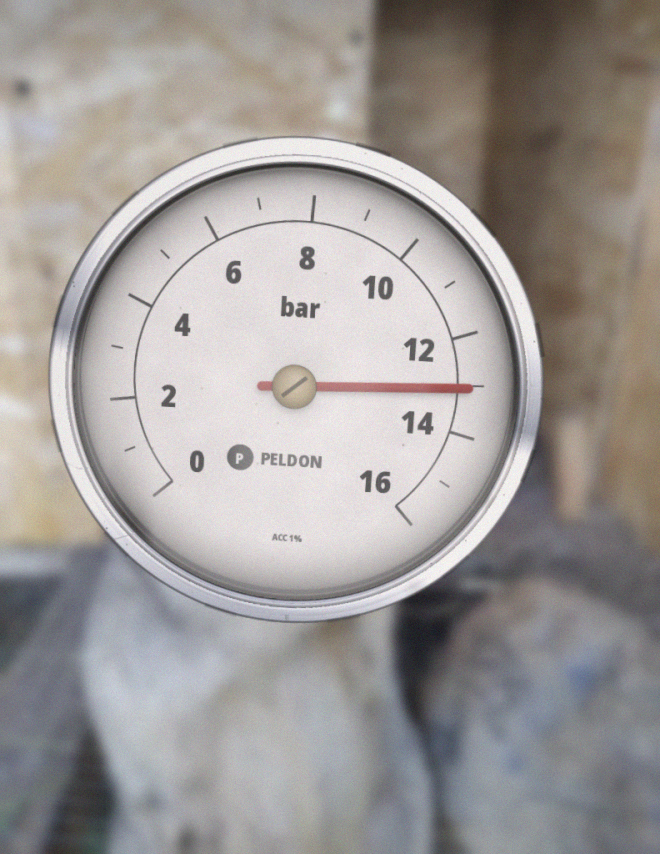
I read 13 bar
